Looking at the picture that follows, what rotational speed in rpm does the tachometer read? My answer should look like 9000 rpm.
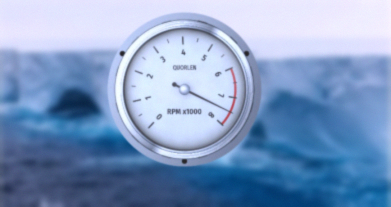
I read 7500 rpm
